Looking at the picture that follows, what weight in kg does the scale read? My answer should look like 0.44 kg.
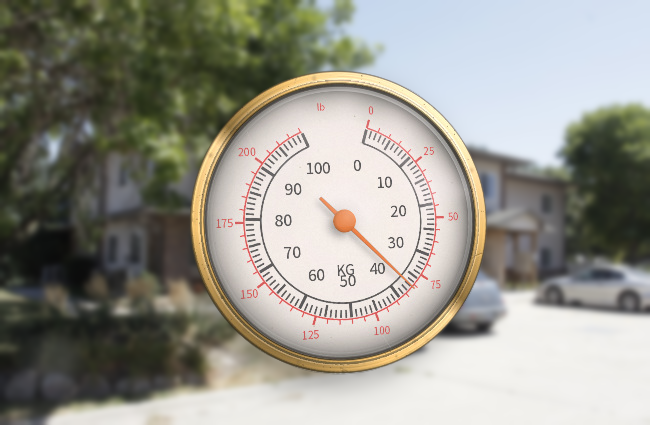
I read 37 kg
